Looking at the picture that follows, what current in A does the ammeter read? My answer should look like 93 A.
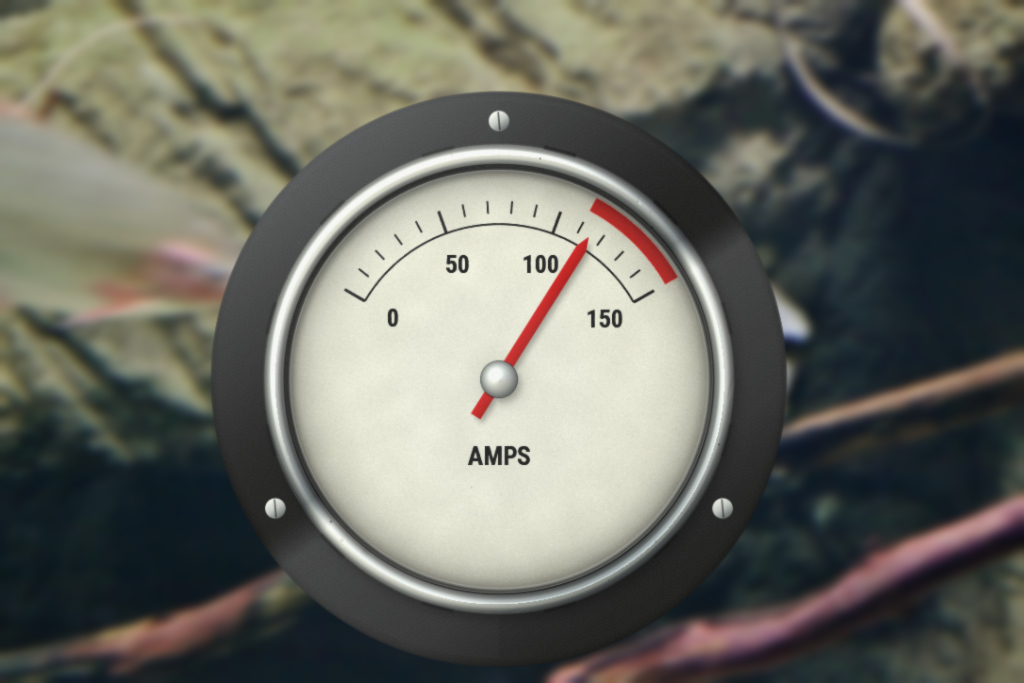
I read 115 A
